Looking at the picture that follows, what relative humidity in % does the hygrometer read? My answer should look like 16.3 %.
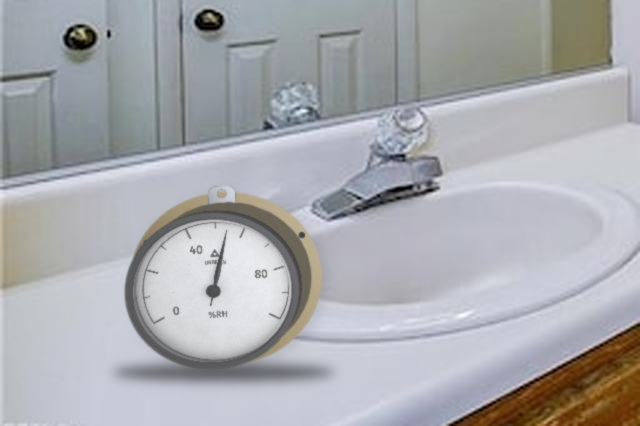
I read 55 %
